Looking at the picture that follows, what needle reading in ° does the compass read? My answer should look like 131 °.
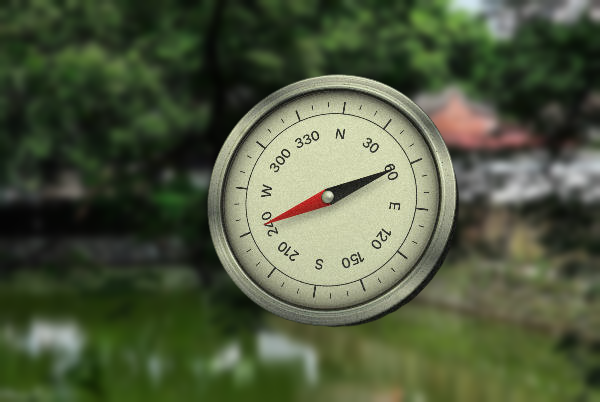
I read 240 °
